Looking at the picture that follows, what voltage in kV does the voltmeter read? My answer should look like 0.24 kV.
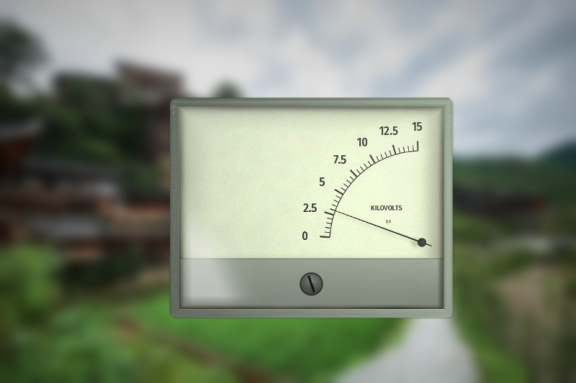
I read 3 kV
